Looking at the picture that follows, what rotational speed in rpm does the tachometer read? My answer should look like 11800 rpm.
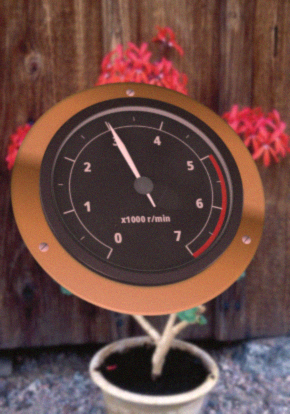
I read 3000 rpm
